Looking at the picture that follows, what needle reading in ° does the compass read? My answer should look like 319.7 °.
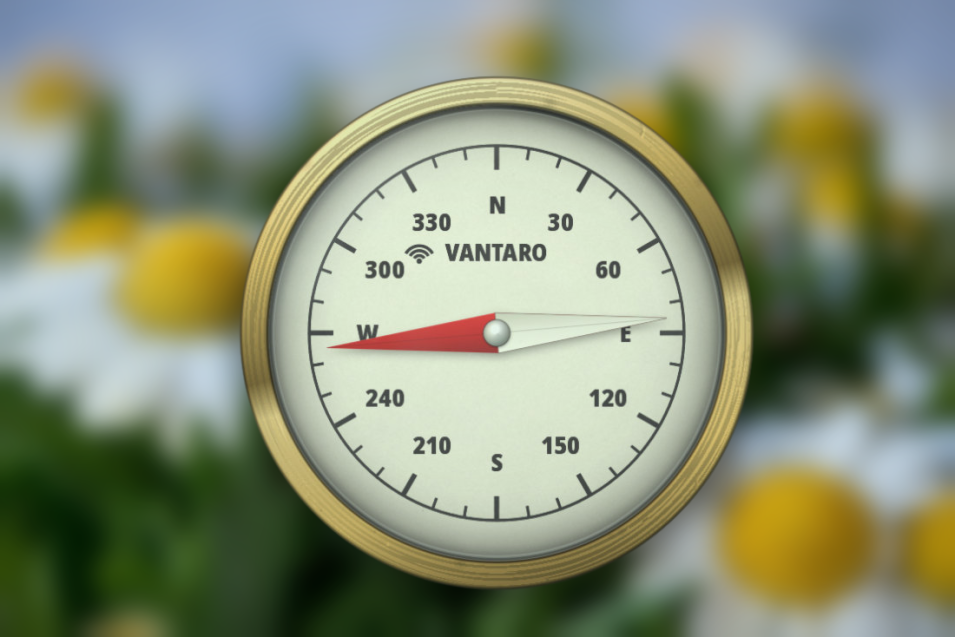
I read 265 °
